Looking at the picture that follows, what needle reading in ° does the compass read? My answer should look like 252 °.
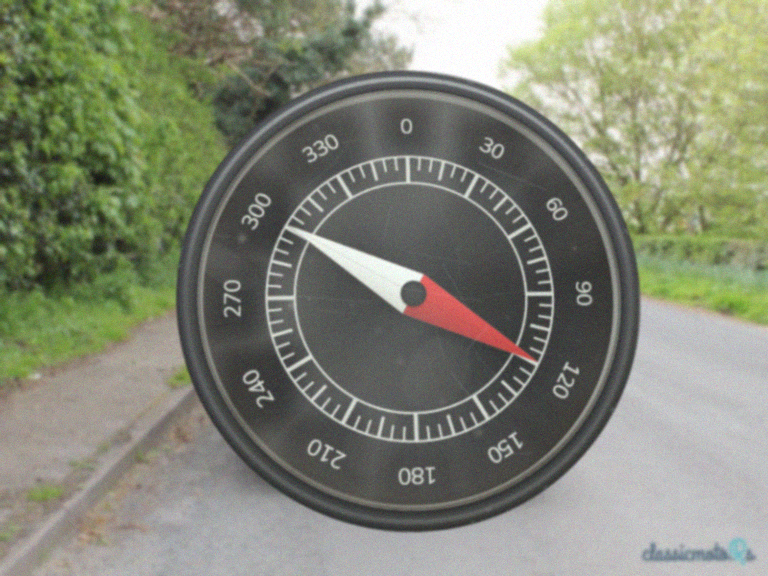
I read 120 °
